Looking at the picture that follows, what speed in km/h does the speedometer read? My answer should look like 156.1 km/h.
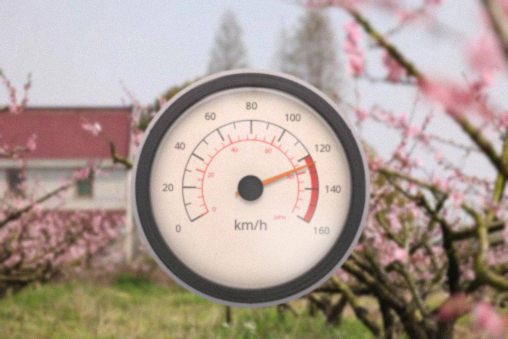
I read 125 km/h
